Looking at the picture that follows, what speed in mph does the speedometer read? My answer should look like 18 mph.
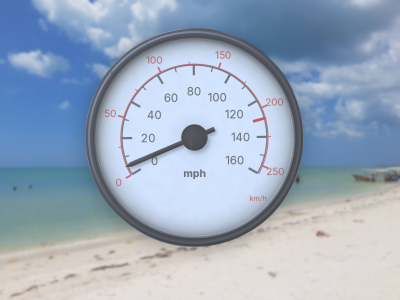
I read 5 mph
